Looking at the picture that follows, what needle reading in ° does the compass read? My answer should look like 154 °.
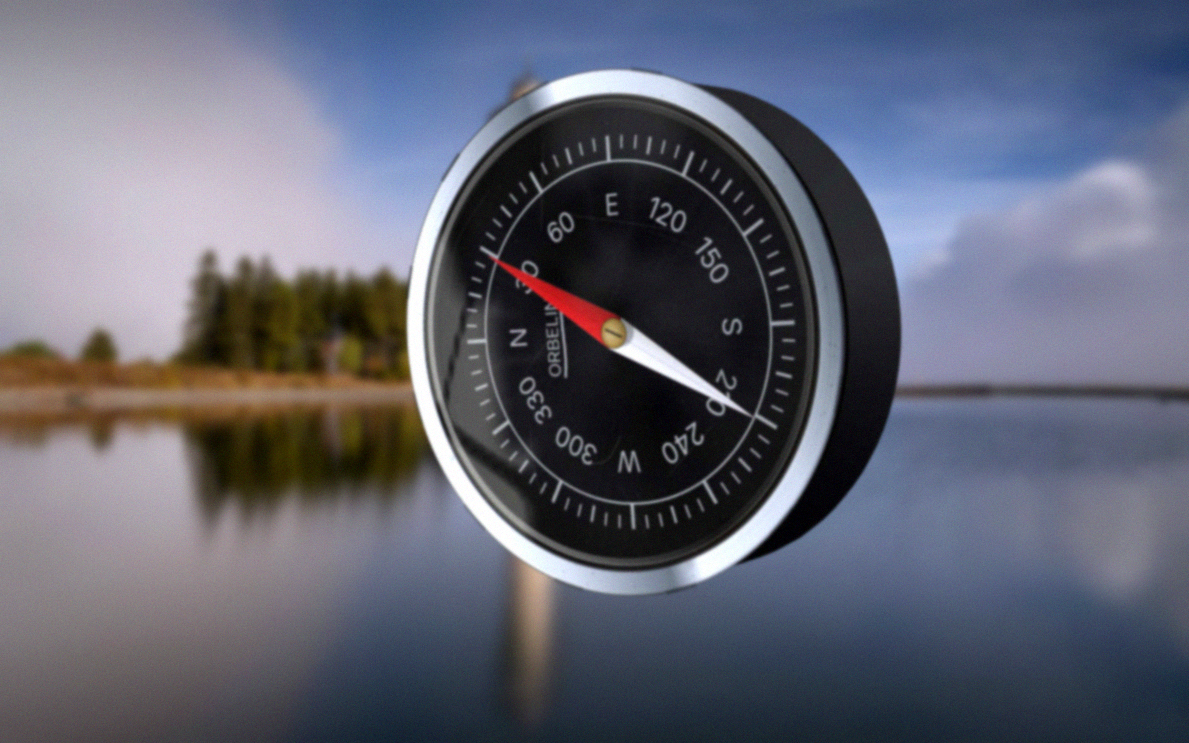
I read 30 °
